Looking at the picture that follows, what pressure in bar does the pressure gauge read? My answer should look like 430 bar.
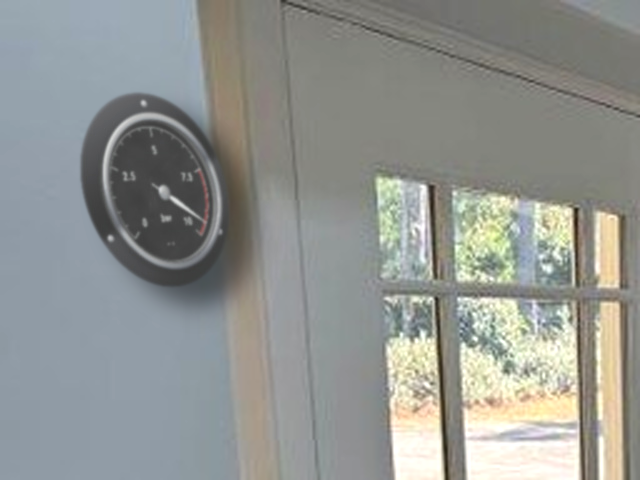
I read 9.5 bar
